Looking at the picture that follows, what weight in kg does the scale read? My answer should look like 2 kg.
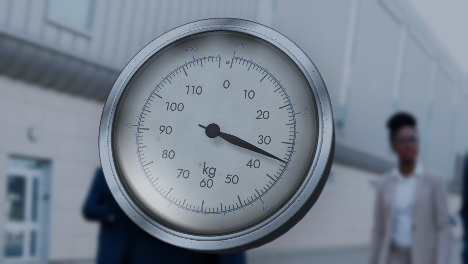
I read 35 kg
